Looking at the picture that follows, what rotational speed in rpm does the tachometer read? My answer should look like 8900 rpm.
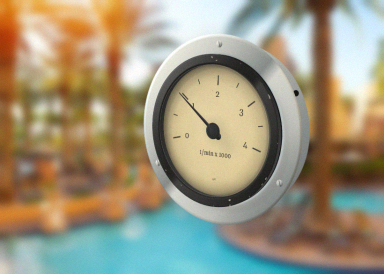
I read 1000 rpm
